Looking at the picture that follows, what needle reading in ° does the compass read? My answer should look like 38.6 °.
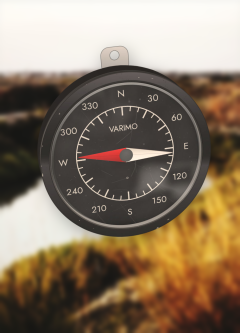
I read 275 °
